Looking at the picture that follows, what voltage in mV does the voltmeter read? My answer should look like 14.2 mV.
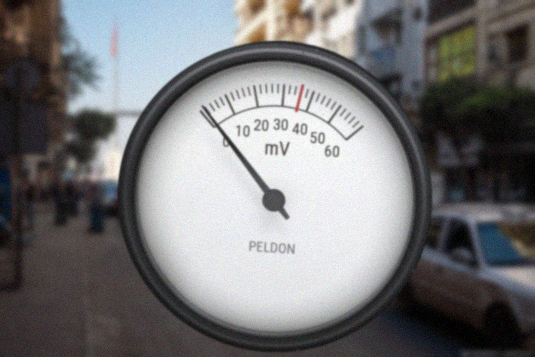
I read 2 mV
